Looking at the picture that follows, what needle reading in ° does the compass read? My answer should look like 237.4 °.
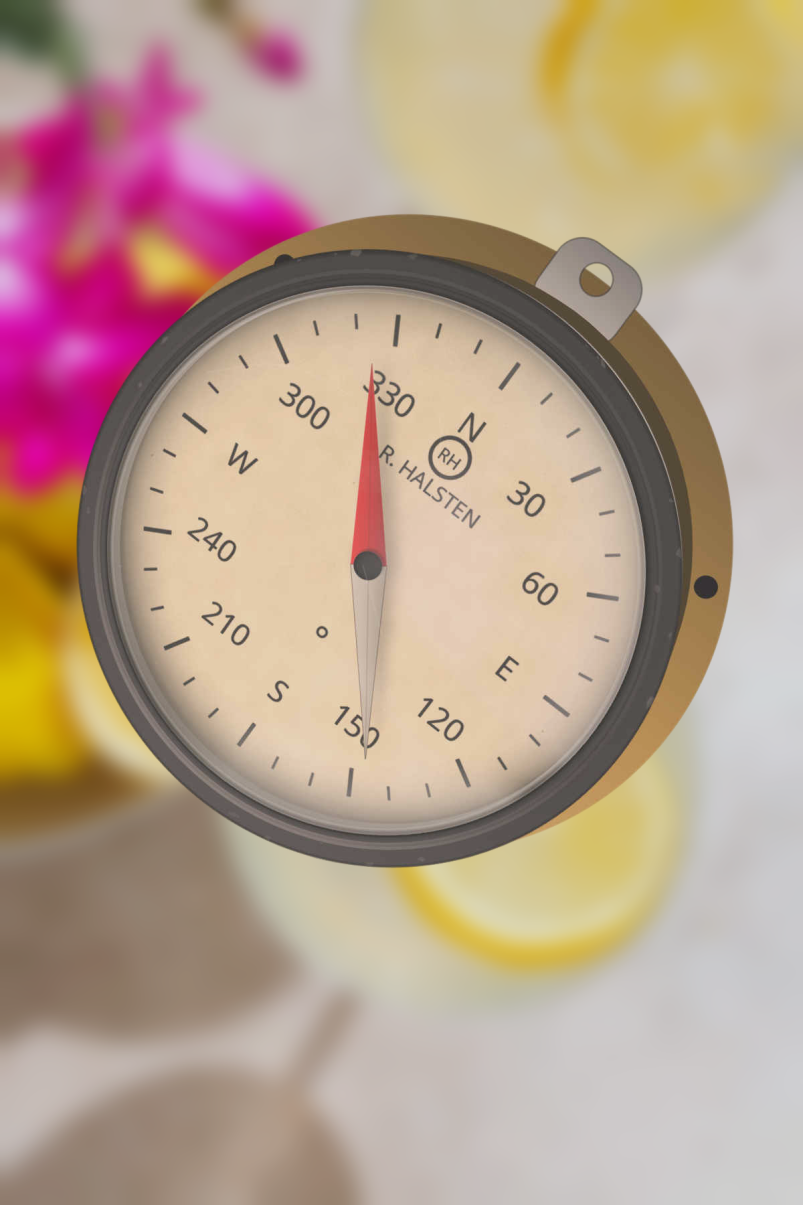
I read 325 °
